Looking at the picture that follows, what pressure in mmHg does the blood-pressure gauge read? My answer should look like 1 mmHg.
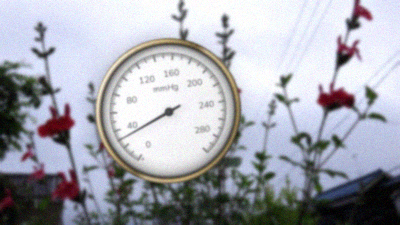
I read 30 mmHg
